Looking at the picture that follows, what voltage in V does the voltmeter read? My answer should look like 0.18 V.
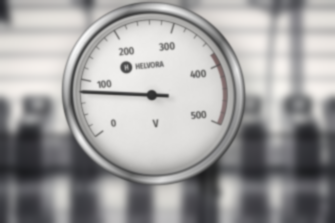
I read 80 V
